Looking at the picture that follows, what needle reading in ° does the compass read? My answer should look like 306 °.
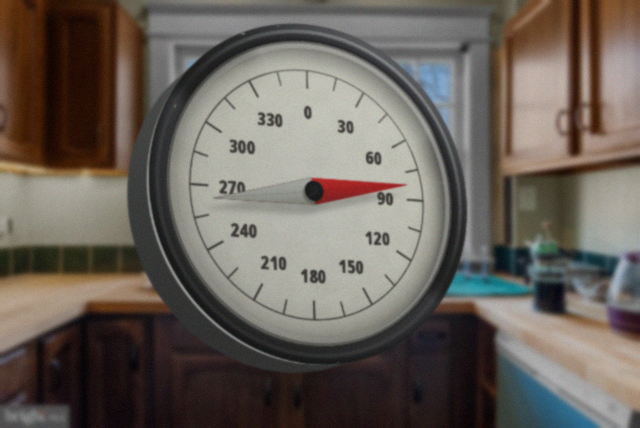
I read 82.5 °
